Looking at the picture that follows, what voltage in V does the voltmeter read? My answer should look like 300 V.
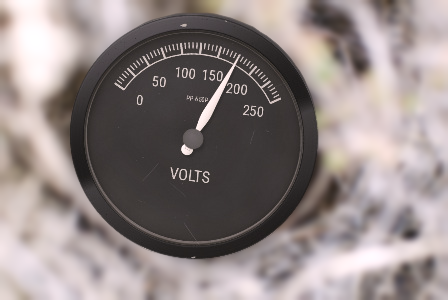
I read 175 V
